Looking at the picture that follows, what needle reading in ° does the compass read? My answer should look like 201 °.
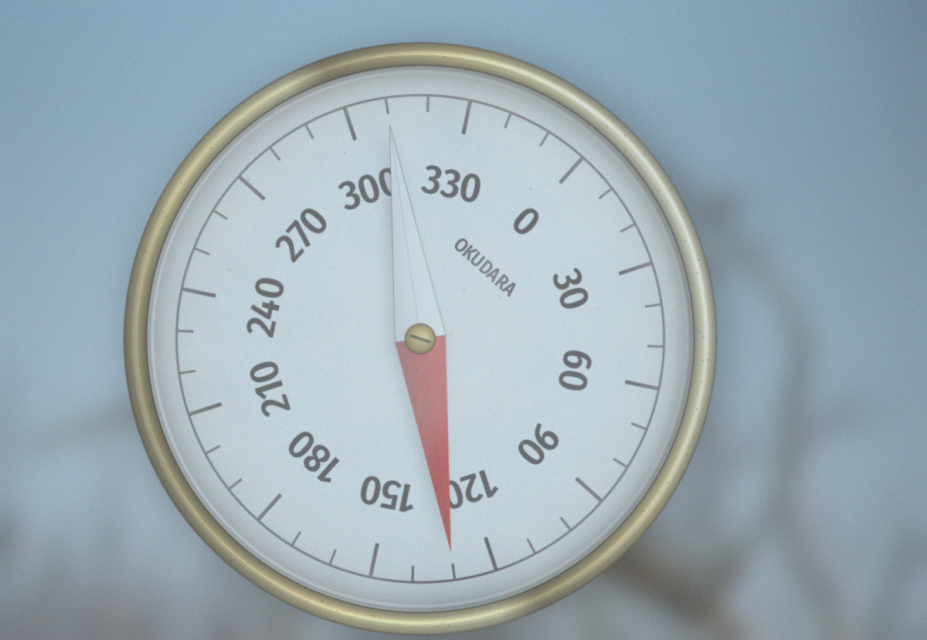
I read 130 °
